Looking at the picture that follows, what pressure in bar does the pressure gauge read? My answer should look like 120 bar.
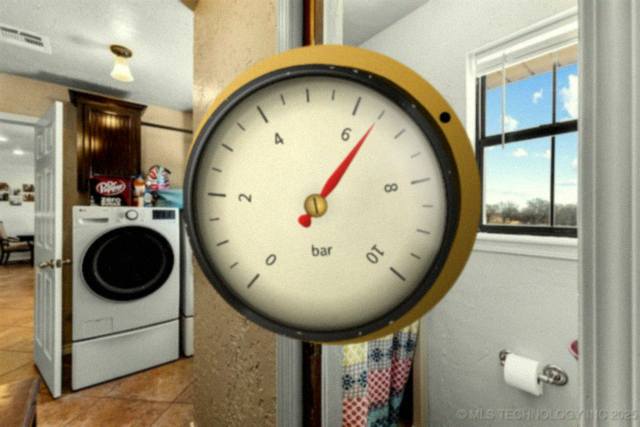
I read 6.5 bar
